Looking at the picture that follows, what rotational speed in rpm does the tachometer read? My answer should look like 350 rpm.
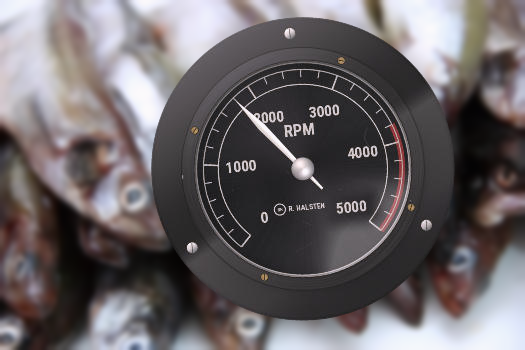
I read 1800 rpm
